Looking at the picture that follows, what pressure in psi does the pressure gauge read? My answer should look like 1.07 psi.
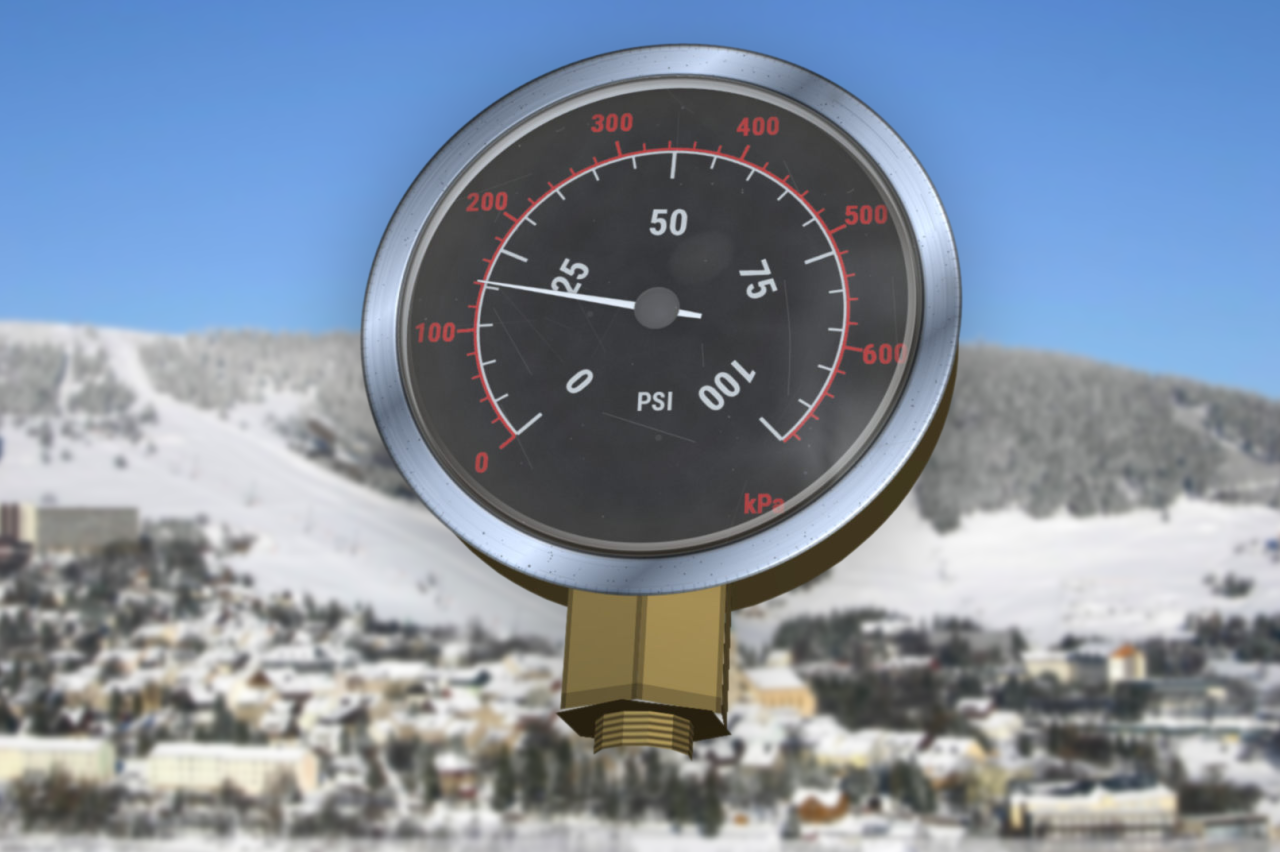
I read 20 psi
